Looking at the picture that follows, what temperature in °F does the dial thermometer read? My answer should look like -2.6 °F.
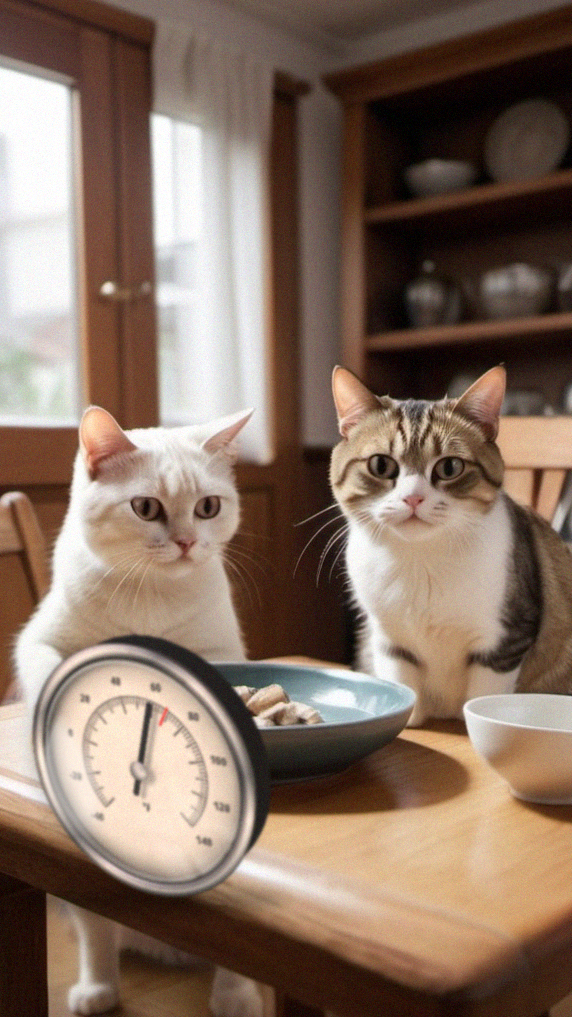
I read 60 °F
